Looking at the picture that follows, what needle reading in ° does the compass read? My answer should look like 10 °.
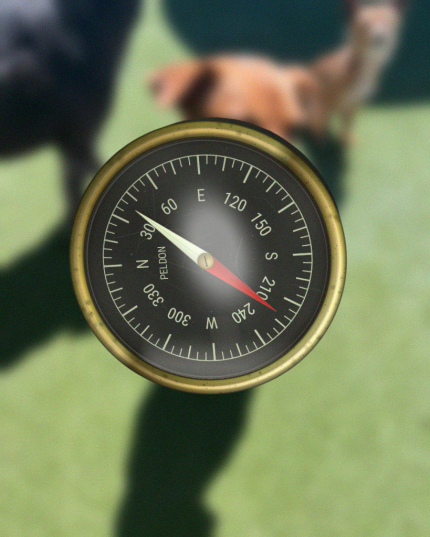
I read 220 °
